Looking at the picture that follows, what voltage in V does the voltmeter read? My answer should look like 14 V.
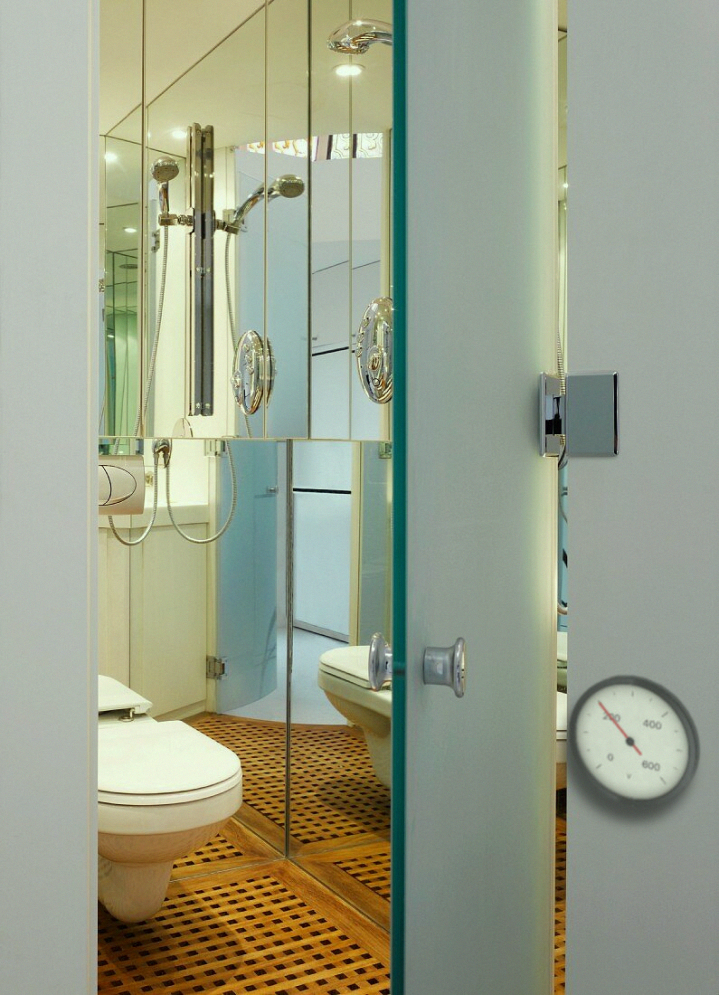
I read 200 V
